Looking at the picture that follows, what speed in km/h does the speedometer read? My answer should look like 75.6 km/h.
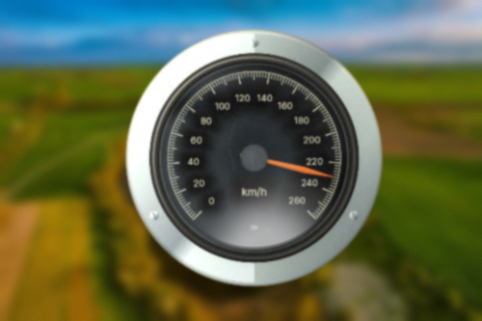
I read 230 km/h
